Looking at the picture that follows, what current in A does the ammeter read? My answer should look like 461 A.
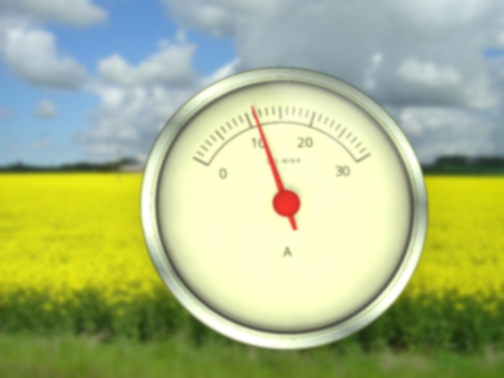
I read 11 A
